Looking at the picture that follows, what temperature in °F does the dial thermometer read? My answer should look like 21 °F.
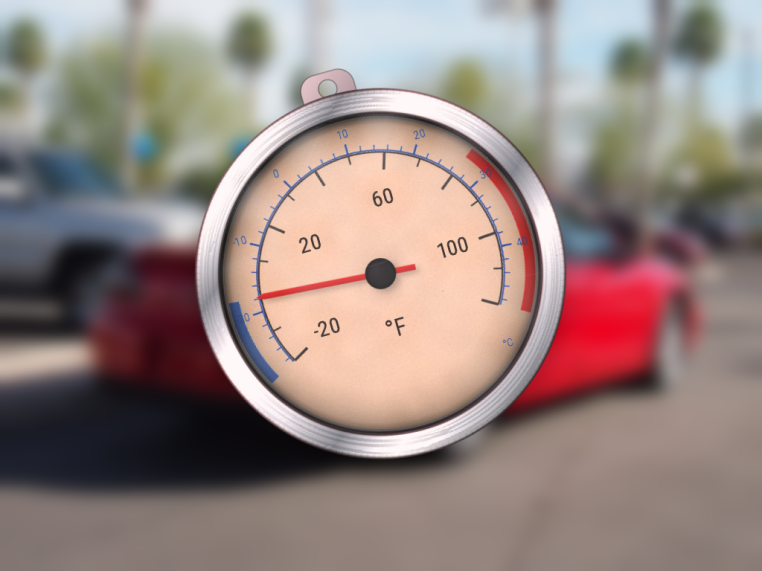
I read 0 °F
